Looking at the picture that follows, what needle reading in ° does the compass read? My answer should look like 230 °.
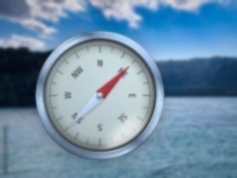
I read 45 °
